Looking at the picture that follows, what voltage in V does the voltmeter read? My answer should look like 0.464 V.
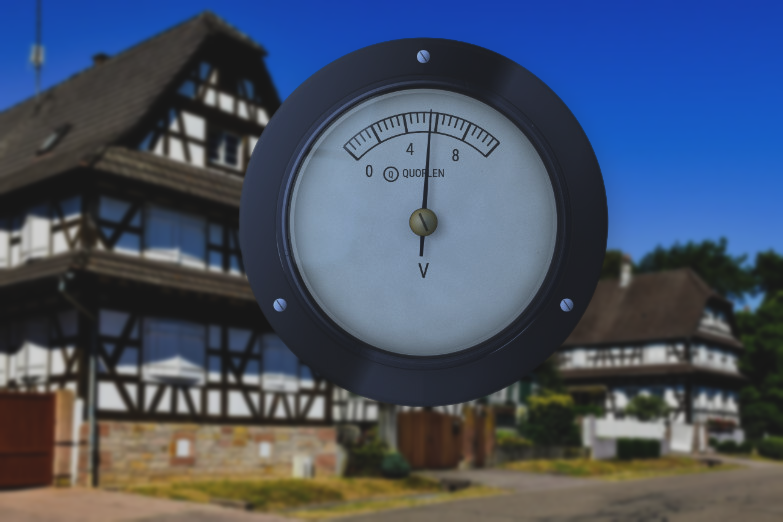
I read 5.6 V
